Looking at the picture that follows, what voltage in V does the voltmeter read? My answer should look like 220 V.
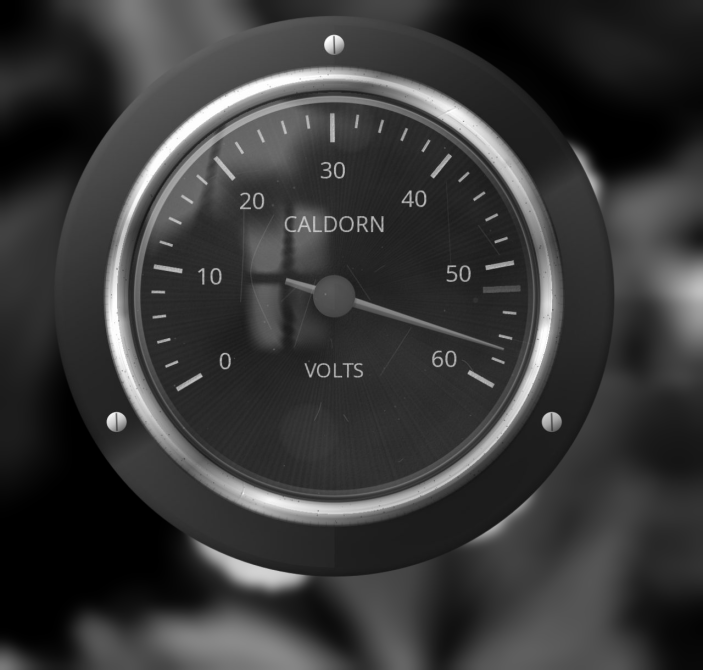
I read 57 V
